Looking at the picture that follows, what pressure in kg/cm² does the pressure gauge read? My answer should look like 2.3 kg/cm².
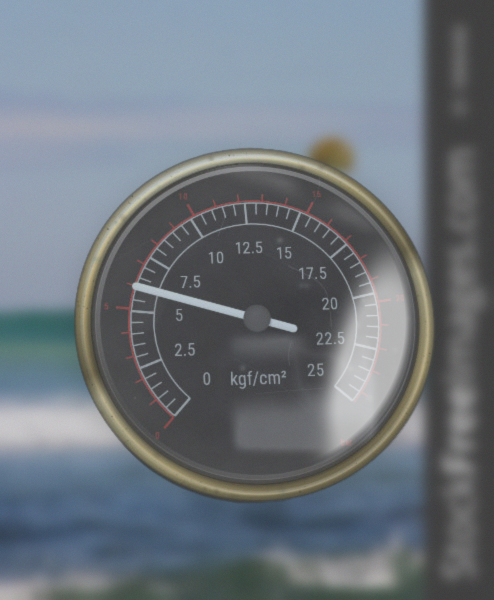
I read 6 kg/cm²
